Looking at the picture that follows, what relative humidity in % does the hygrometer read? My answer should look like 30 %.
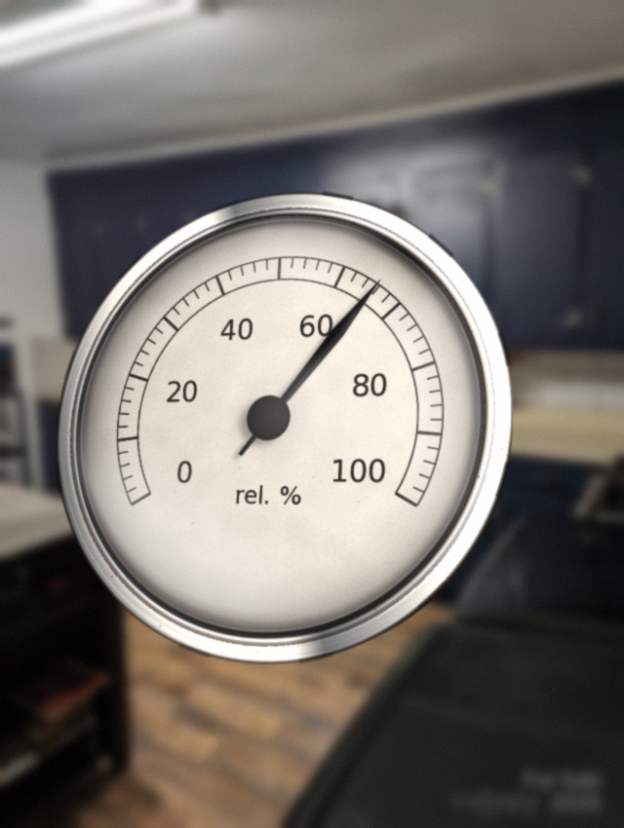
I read 66 %
